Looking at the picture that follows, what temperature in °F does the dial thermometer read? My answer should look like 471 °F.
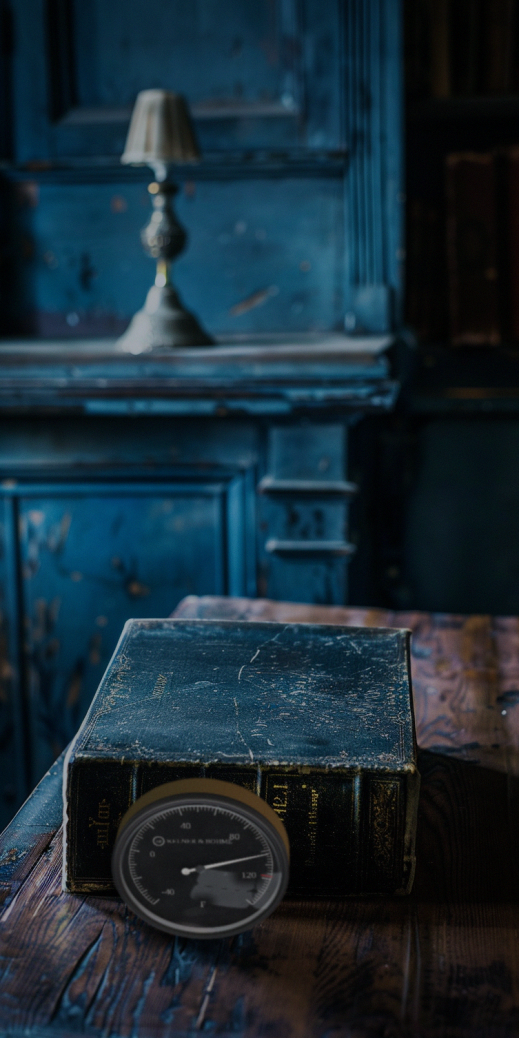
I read 100 °F
